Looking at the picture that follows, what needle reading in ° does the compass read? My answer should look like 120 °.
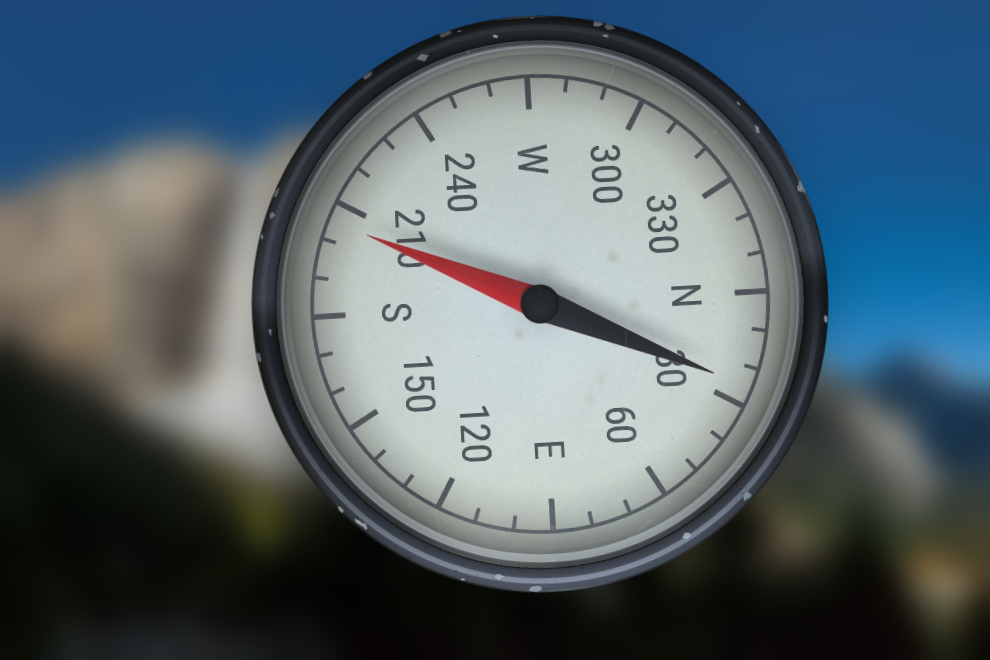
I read 205 °
